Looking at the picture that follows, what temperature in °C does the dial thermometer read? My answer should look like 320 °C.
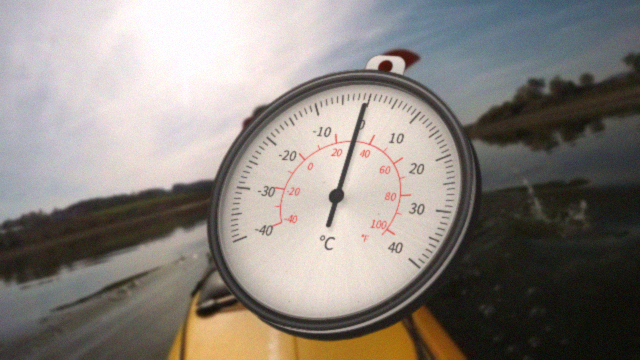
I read 0 °C
